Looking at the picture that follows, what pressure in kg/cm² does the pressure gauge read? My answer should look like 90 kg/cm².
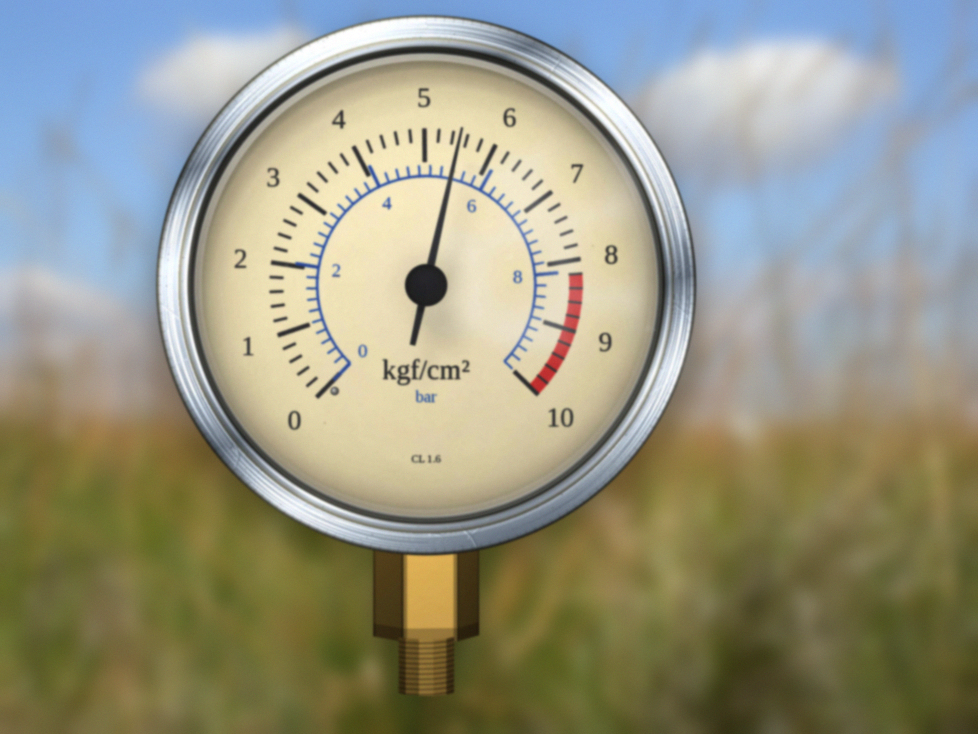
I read 5.5 kg/cm²
